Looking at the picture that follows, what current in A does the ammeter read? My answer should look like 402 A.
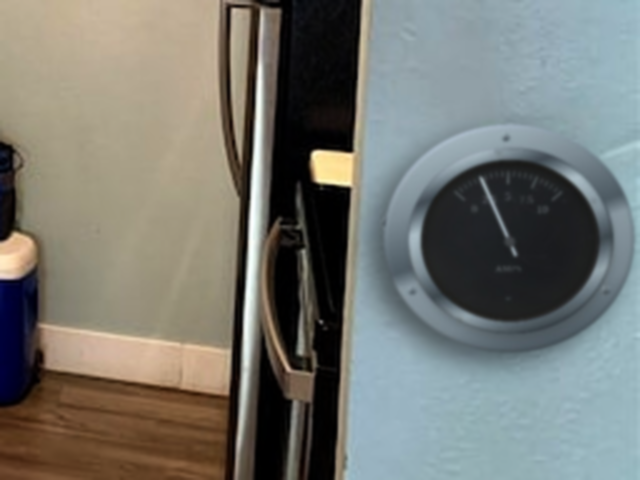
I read 2.5 A
